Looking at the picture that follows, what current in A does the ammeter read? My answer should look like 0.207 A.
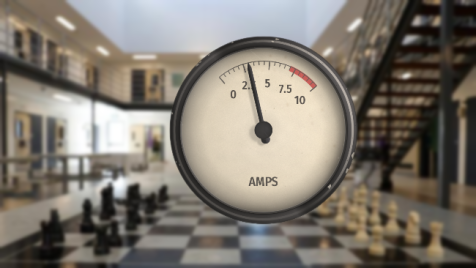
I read 3 A
